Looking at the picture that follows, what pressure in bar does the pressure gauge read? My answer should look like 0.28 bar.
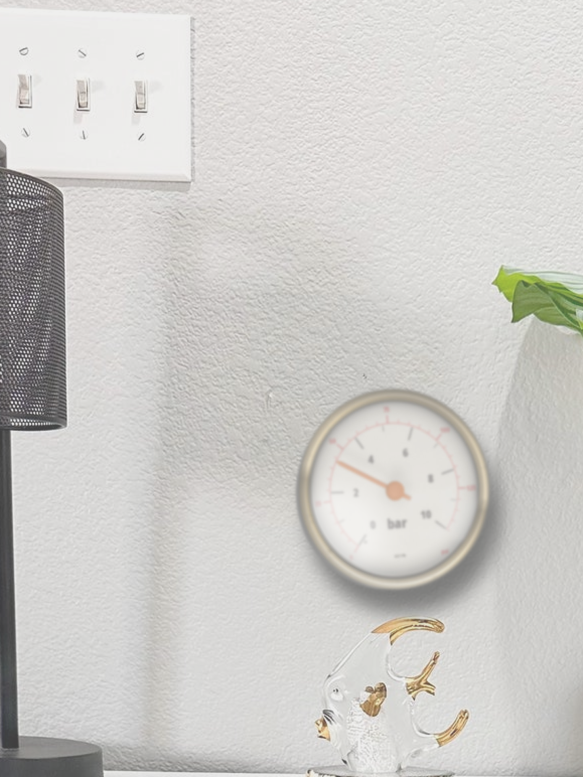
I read 3 bar
